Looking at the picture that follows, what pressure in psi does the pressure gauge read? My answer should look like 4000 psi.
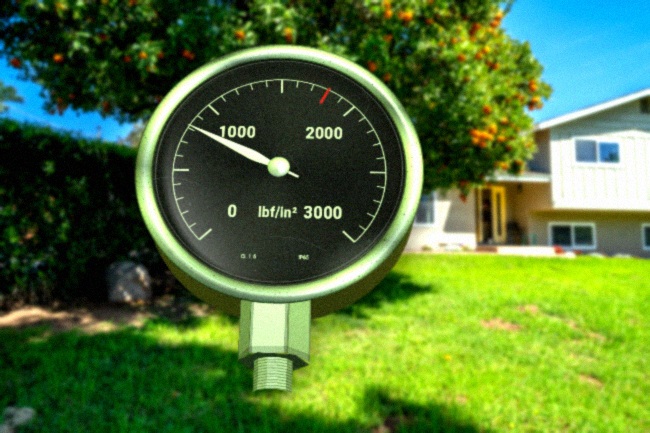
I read 800 psi
